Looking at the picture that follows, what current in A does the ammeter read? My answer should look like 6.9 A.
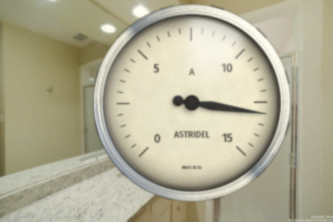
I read 13 A
